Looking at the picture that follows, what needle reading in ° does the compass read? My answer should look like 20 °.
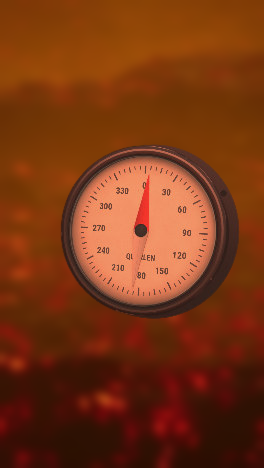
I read 5 °
